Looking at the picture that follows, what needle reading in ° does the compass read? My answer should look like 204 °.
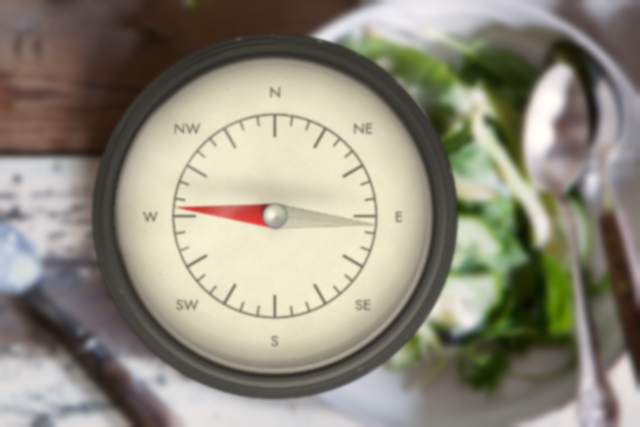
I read 275 °
